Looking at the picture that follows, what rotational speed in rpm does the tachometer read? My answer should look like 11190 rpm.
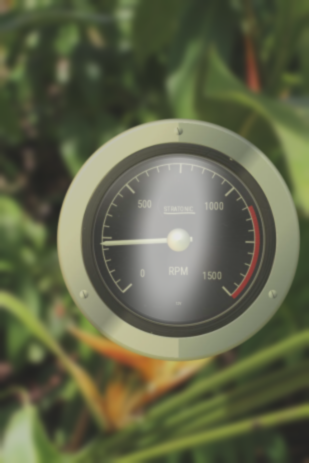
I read 225 rpm
